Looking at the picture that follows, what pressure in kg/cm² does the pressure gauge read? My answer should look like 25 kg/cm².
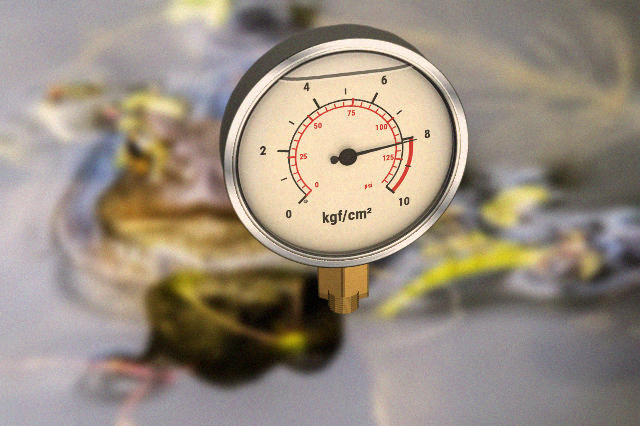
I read 8 kg/cm²
